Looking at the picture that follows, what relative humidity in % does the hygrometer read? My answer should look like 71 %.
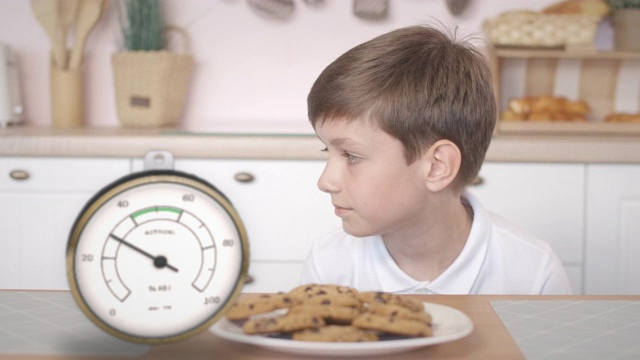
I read 30 %
